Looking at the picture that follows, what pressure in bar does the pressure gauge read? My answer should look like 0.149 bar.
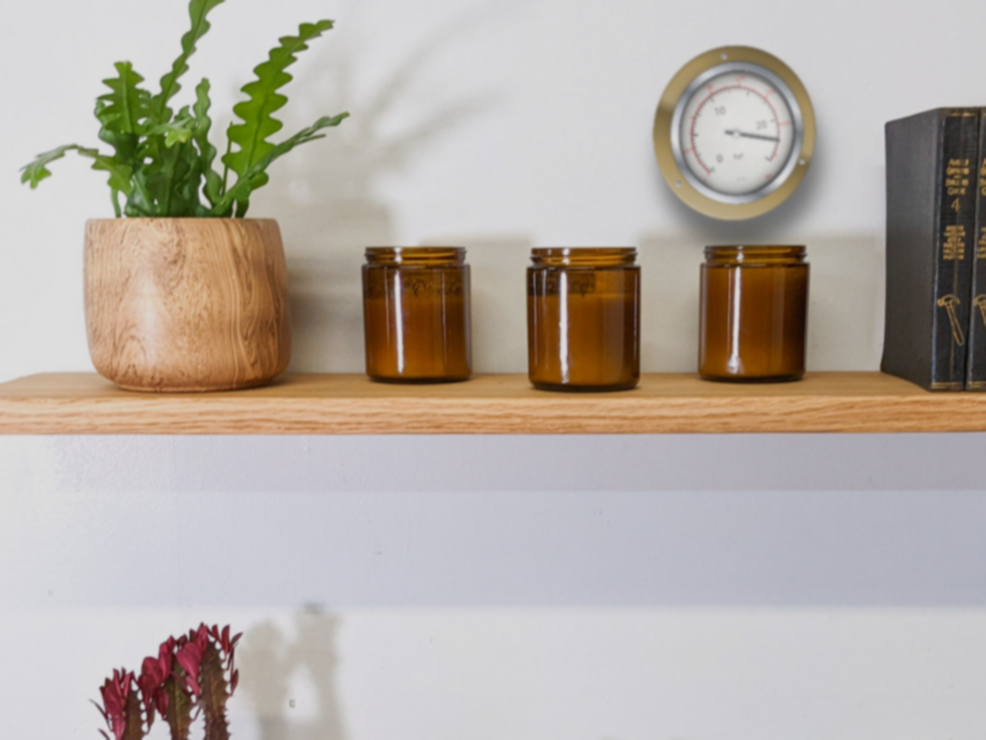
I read 22.5 bar
